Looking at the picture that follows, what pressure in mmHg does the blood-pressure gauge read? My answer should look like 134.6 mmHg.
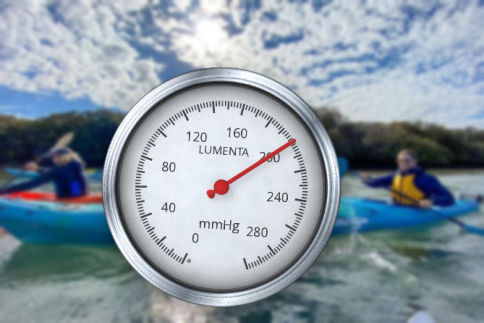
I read 200 mmHg
